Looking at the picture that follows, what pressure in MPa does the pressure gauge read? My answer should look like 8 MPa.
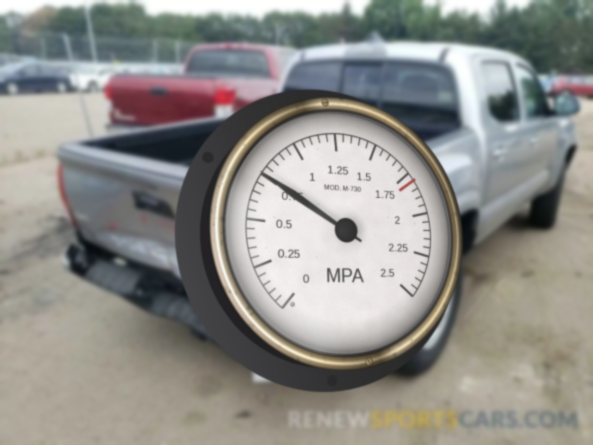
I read 0.75 MPa
